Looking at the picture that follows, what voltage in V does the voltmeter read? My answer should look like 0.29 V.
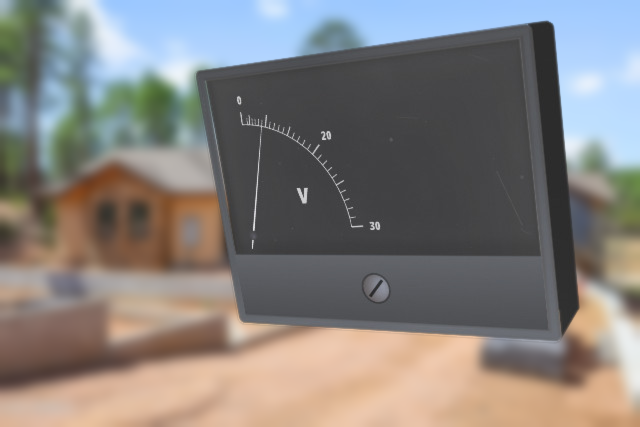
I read 10 V
